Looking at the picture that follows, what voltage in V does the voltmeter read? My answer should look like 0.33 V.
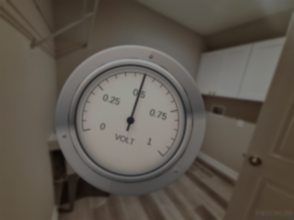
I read 0.5 V
